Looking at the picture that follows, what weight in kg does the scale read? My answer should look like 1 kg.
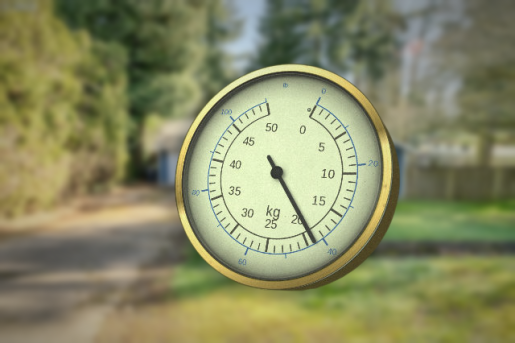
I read 19 kg
